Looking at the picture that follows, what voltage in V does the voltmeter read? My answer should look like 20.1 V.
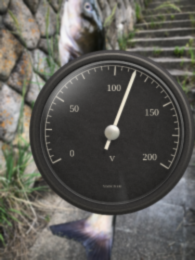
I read 115 V
